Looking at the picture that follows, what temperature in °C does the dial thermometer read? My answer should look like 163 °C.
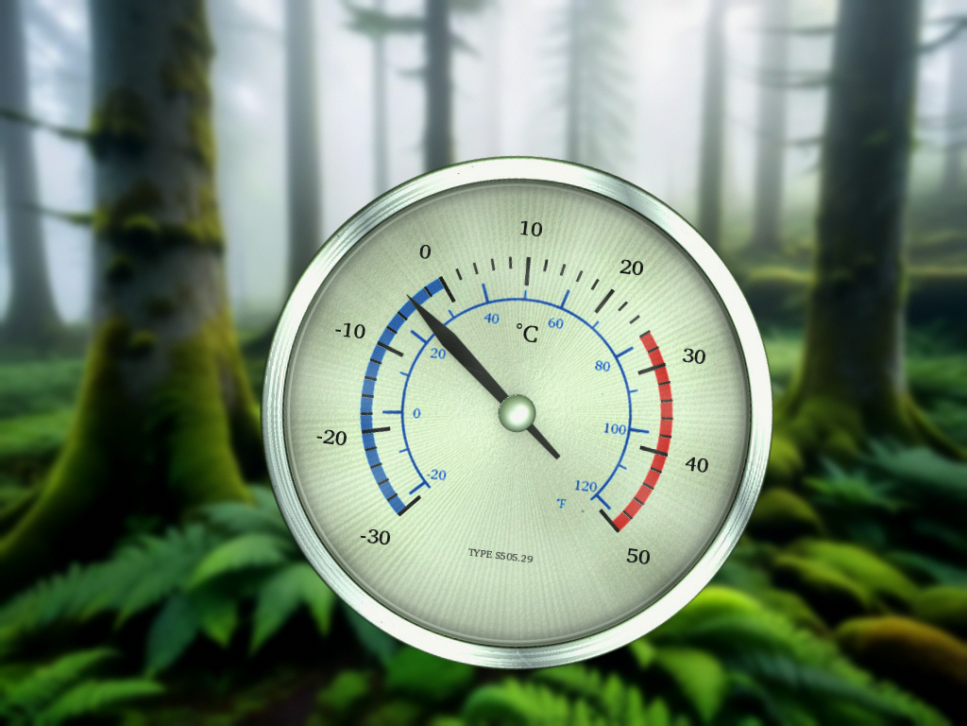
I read -4 °C
